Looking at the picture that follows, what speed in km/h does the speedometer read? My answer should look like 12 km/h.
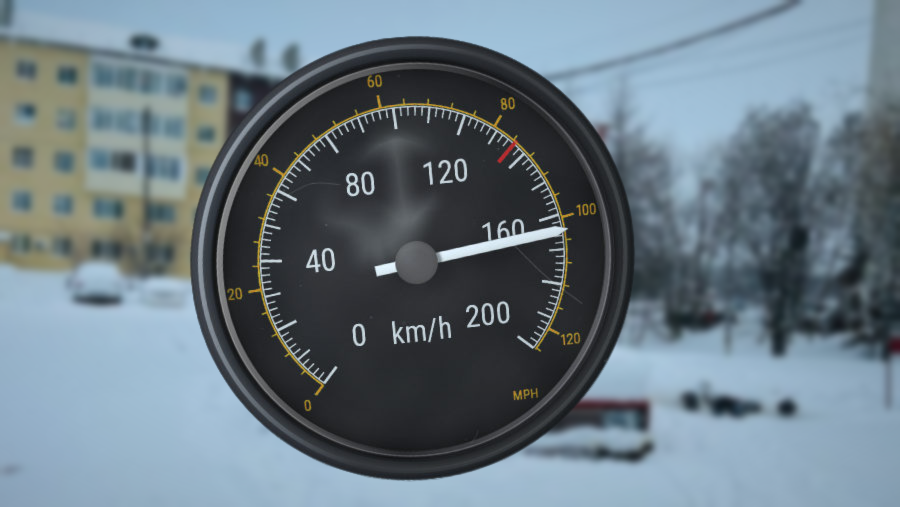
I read 164 km/h
